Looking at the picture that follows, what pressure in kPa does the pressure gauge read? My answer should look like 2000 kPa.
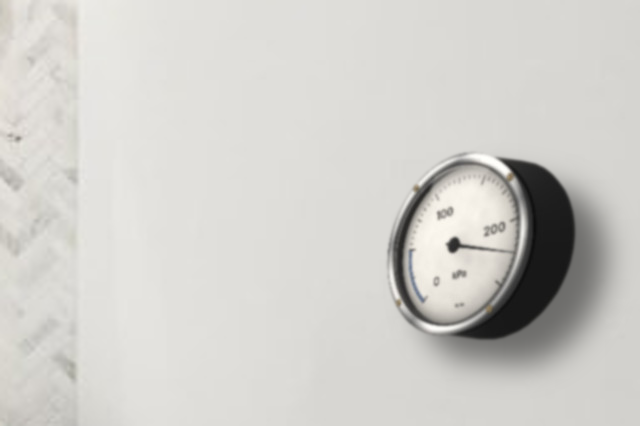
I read 225 kPa
